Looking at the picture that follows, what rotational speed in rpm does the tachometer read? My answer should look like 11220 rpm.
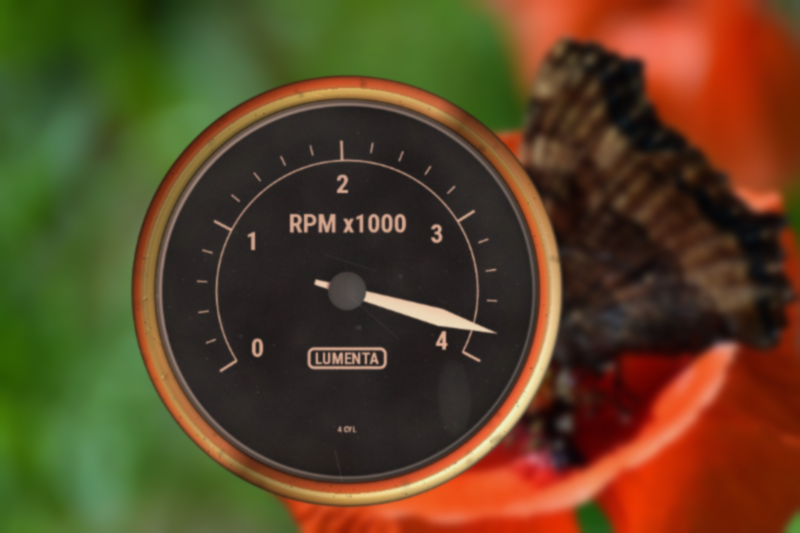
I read 3800 rpm
